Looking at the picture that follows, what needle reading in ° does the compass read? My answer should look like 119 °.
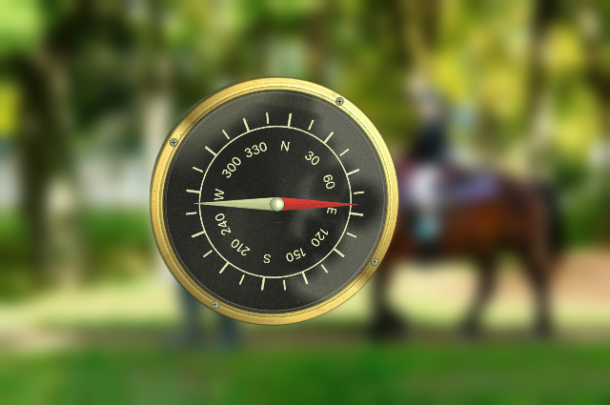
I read 82.5 °
